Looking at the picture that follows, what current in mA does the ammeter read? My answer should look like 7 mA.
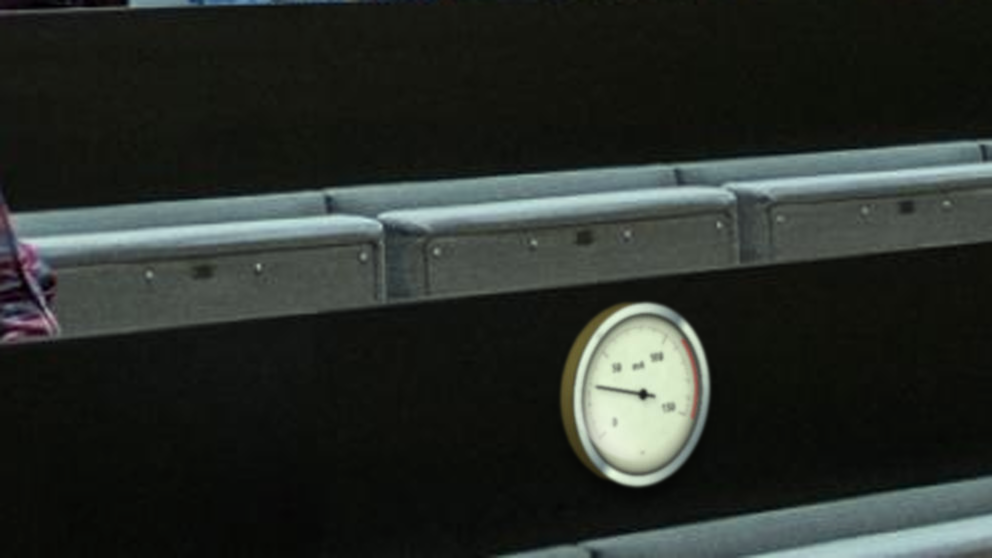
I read 30 mA
